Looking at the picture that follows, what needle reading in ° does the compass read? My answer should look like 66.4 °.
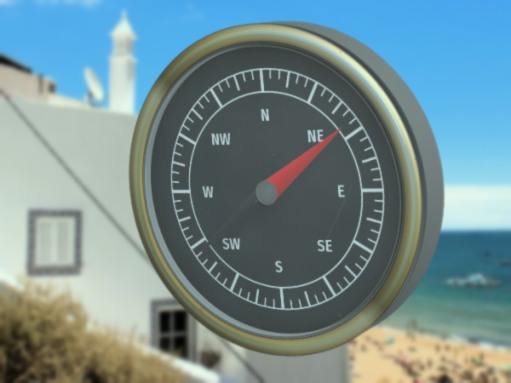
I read 55 °
